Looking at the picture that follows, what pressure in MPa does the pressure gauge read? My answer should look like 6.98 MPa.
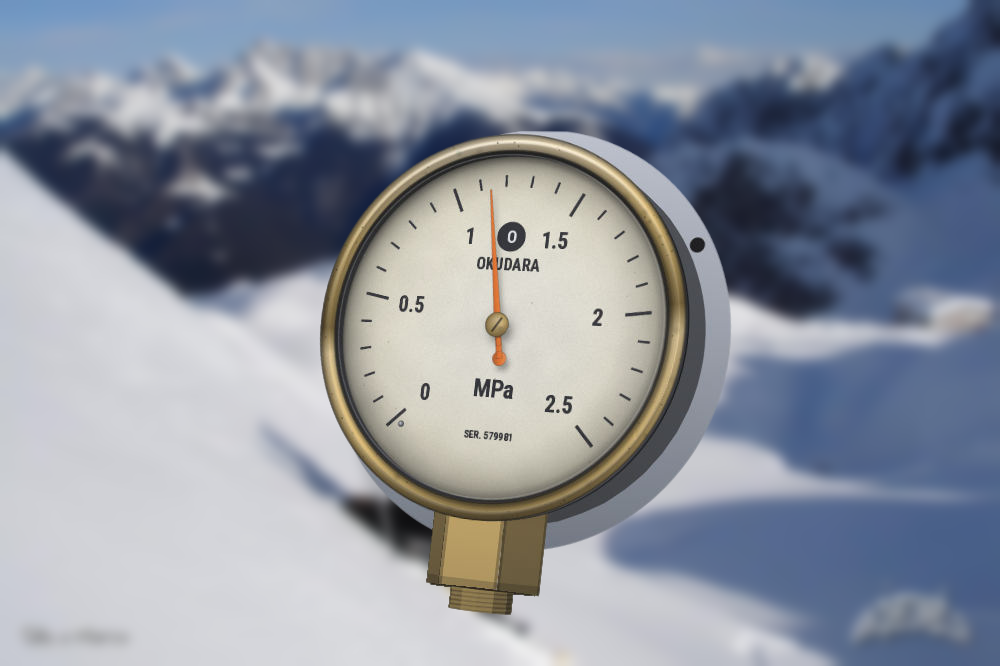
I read 1.15 MPa
